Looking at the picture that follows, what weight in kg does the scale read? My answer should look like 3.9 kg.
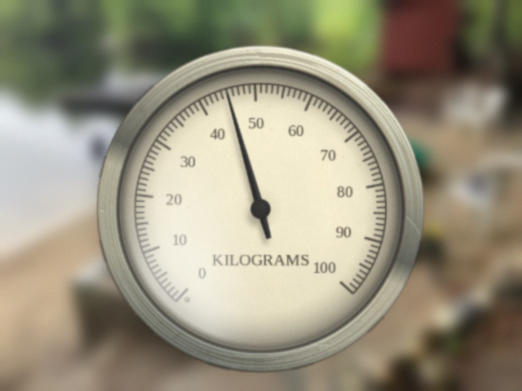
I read 45 kg
